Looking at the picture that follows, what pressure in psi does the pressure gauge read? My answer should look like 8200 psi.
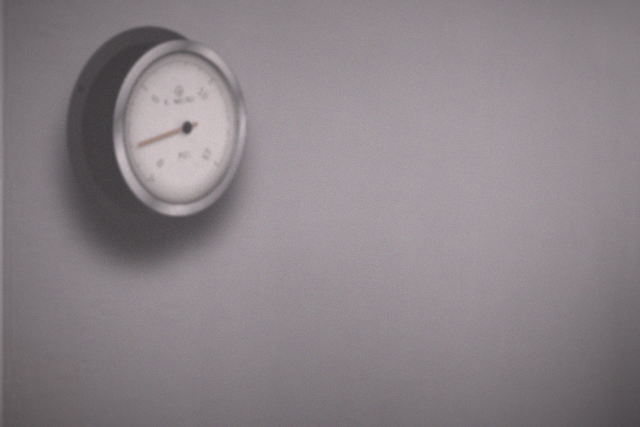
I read 2 psi
